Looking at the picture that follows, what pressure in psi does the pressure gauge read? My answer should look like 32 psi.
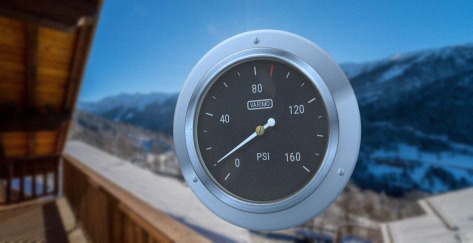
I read 10 psi
